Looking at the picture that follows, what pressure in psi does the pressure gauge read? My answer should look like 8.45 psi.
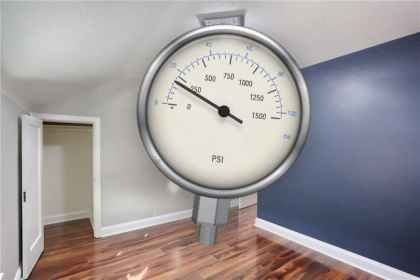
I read 200 psi
